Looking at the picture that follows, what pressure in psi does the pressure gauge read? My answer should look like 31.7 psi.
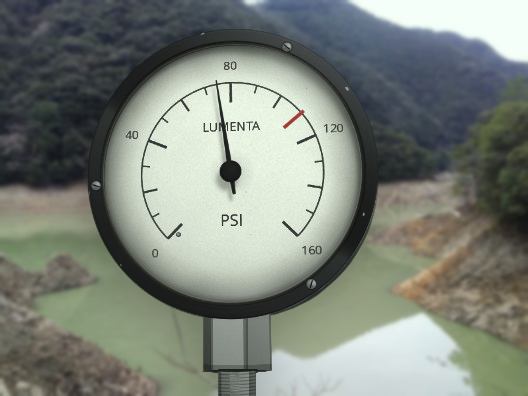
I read 75 psi
